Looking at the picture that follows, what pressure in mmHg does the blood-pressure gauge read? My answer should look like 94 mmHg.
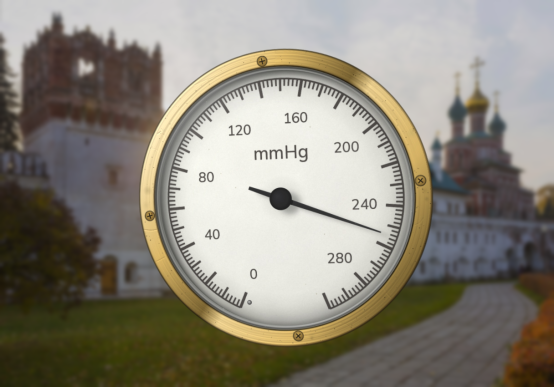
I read 254 mmHg
